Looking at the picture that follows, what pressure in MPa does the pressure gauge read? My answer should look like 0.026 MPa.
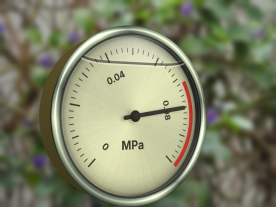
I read 0.08 MPa
